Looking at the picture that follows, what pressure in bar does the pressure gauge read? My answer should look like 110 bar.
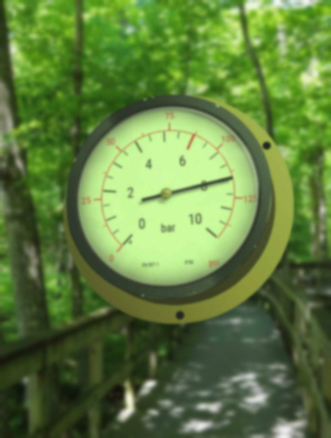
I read 8 bar
